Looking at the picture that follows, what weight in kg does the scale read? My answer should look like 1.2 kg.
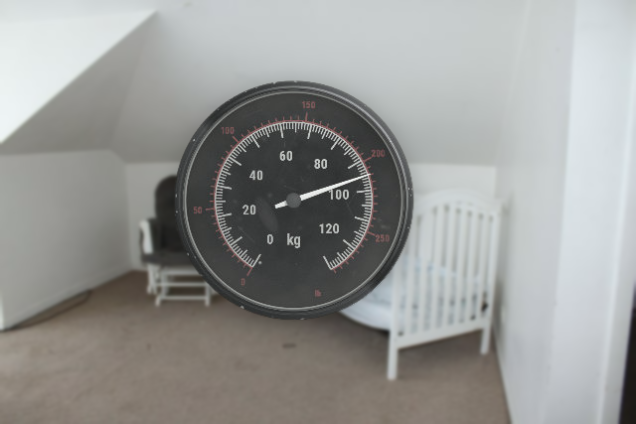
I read 95 kg
